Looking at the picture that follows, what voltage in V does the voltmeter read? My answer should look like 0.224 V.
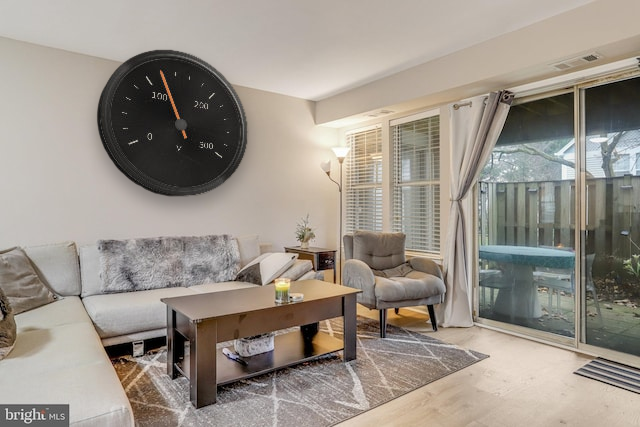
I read 120 V
